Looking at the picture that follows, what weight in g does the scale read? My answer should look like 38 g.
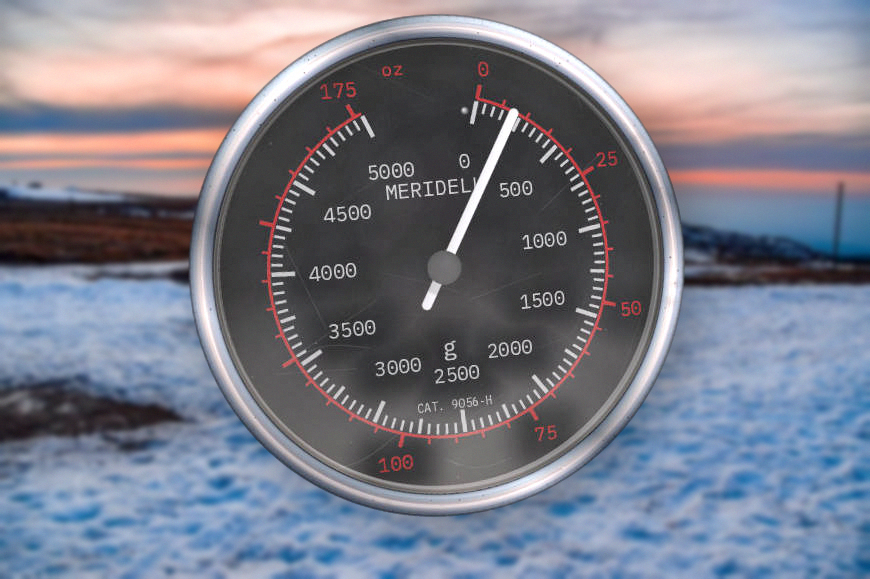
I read 200 g
